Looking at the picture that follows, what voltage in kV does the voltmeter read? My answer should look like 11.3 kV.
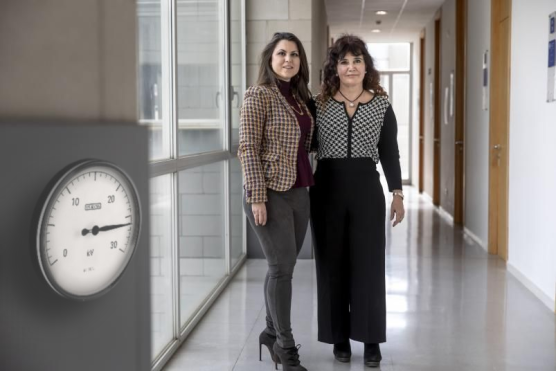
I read 26 kV
